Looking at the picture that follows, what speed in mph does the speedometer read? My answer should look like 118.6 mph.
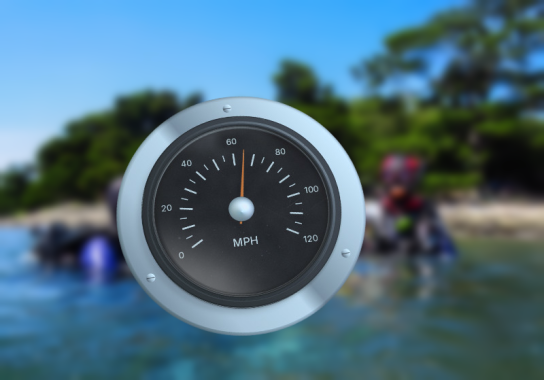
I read 65 mph
